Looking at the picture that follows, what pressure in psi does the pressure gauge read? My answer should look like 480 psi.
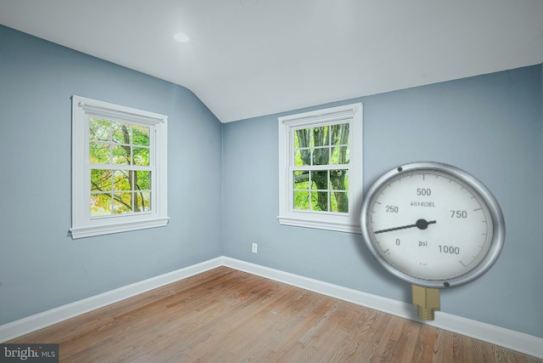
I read 100 psi
